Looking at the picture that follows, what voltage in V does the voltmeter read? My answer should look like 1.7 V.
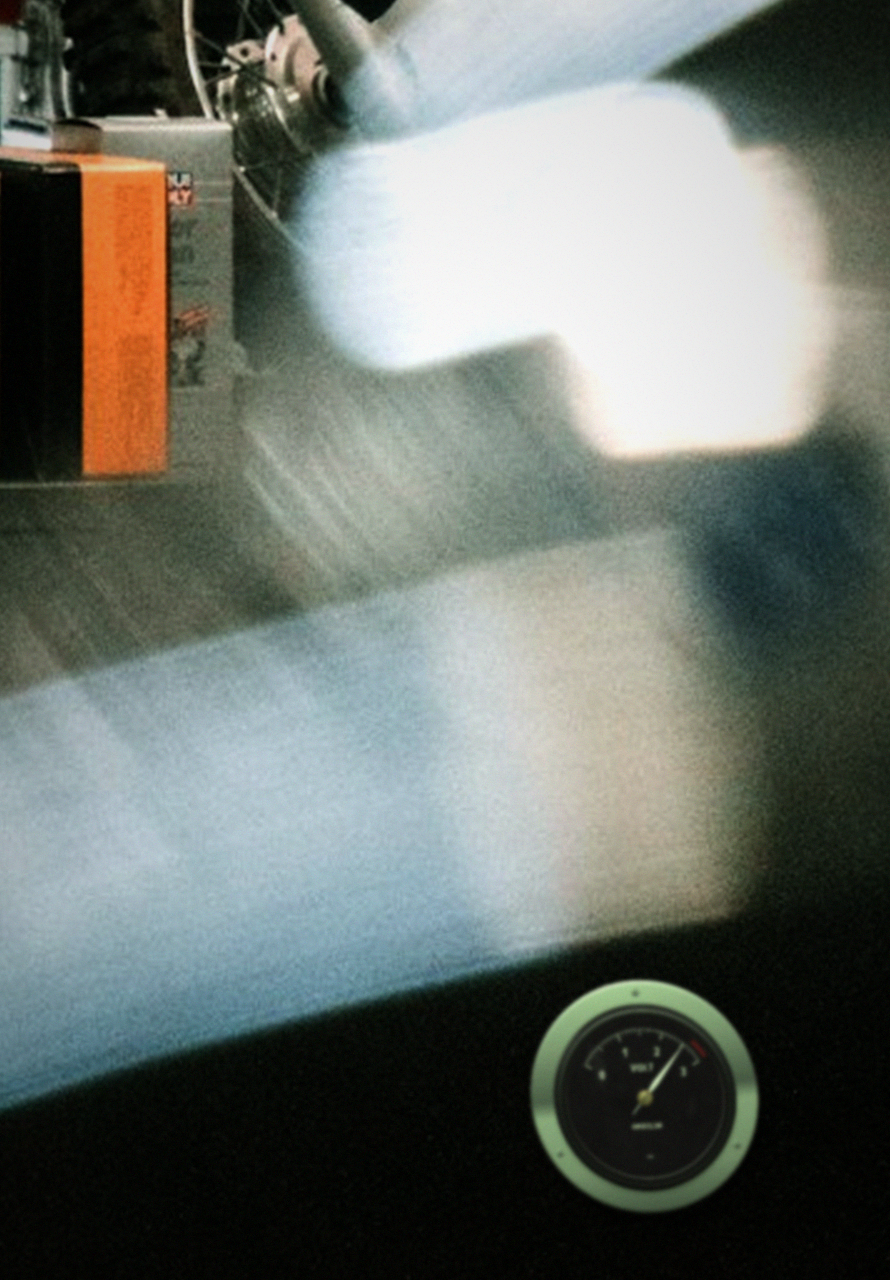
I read 2.5 V
